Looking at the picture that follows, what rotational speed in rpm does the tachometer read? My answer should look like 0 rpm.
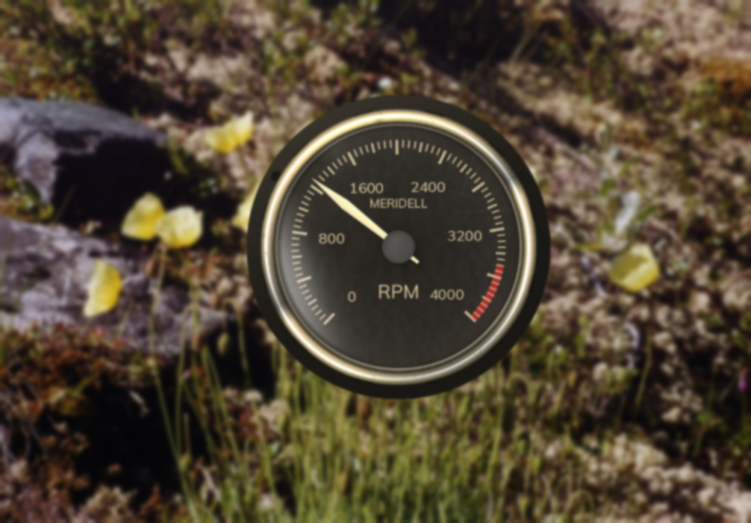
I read 1250 rpm
